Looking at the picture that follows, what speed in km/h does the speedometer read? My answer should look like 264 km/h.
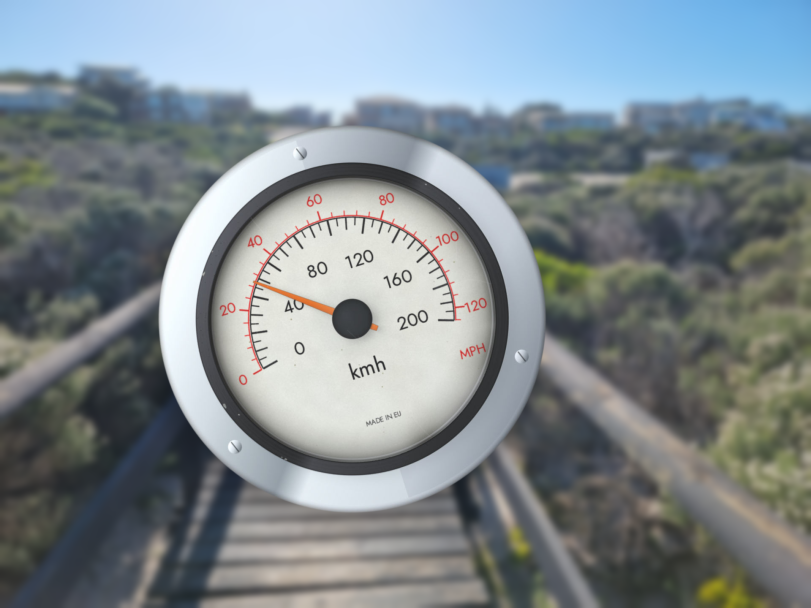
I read 47.5 km/h
